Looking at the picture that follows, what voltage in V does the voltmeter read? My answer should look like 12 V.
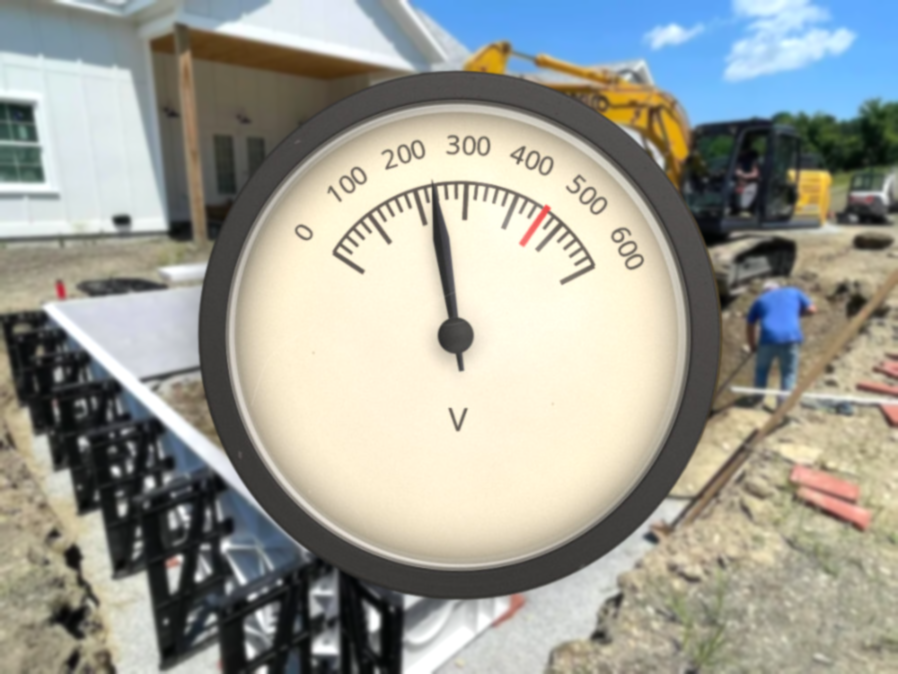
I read 240 V
